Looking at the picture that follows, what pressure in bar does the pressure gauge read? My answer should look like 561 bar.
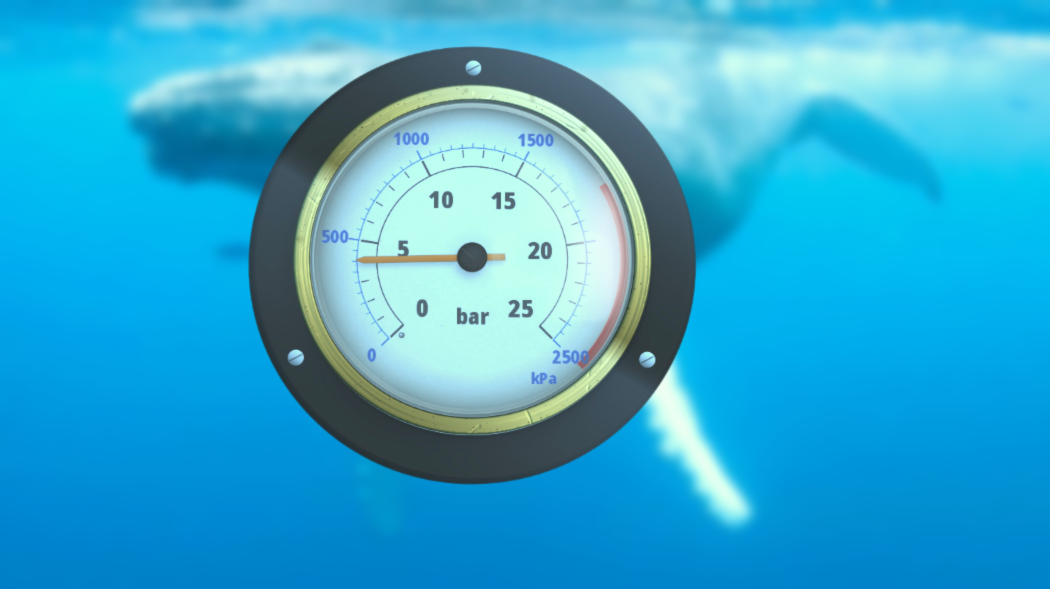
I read 4 bar
